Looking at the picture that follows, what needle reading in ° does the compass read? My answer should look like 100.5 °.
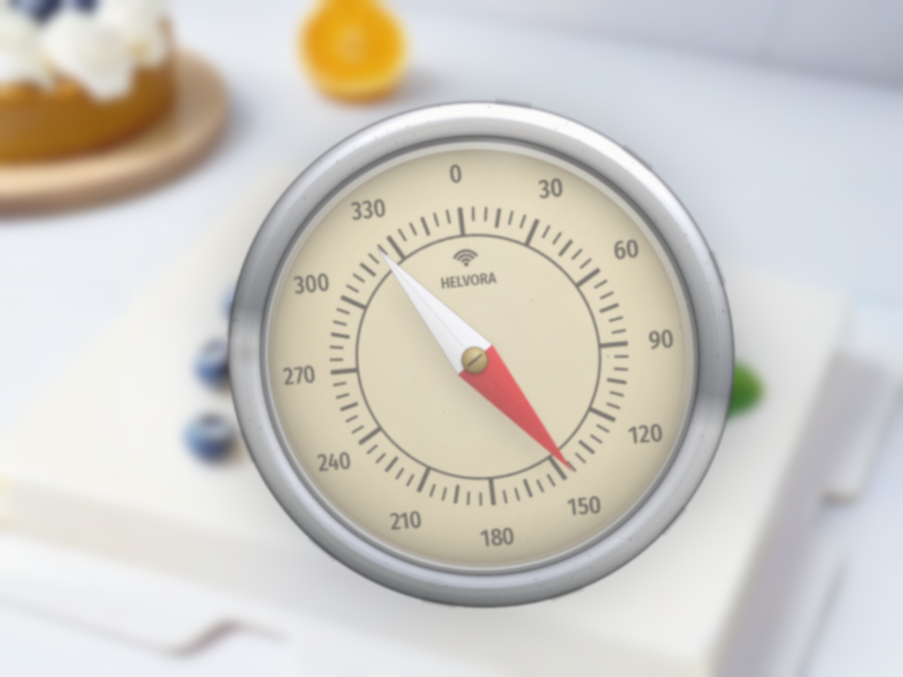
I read 145 °
